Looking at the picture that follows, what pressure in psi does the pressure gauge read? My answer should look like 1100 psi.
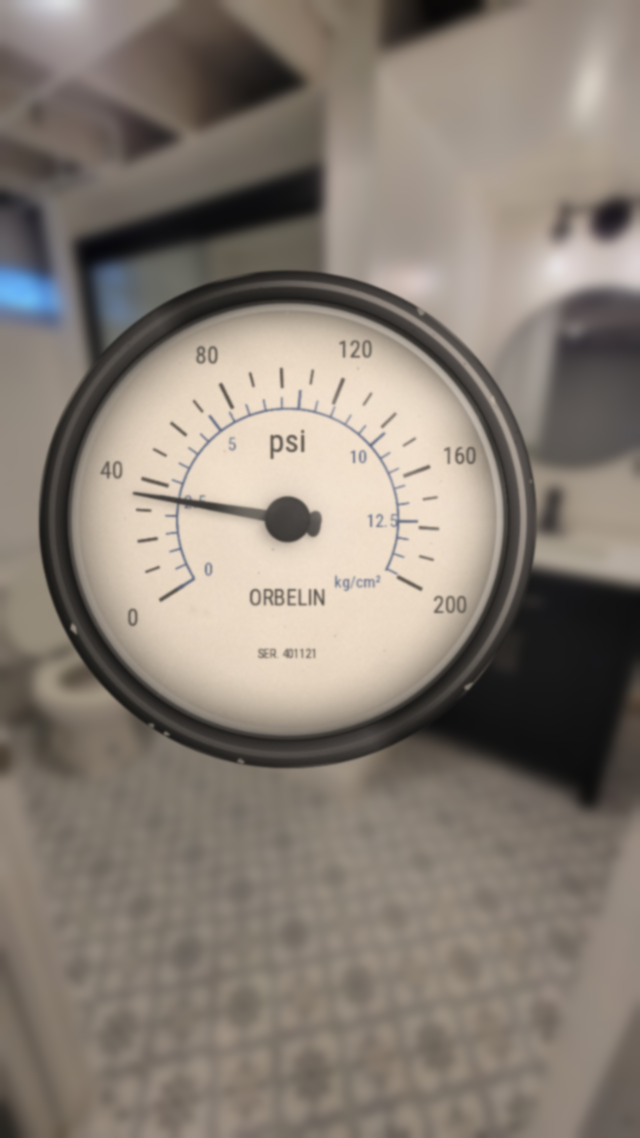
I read 35 psi
